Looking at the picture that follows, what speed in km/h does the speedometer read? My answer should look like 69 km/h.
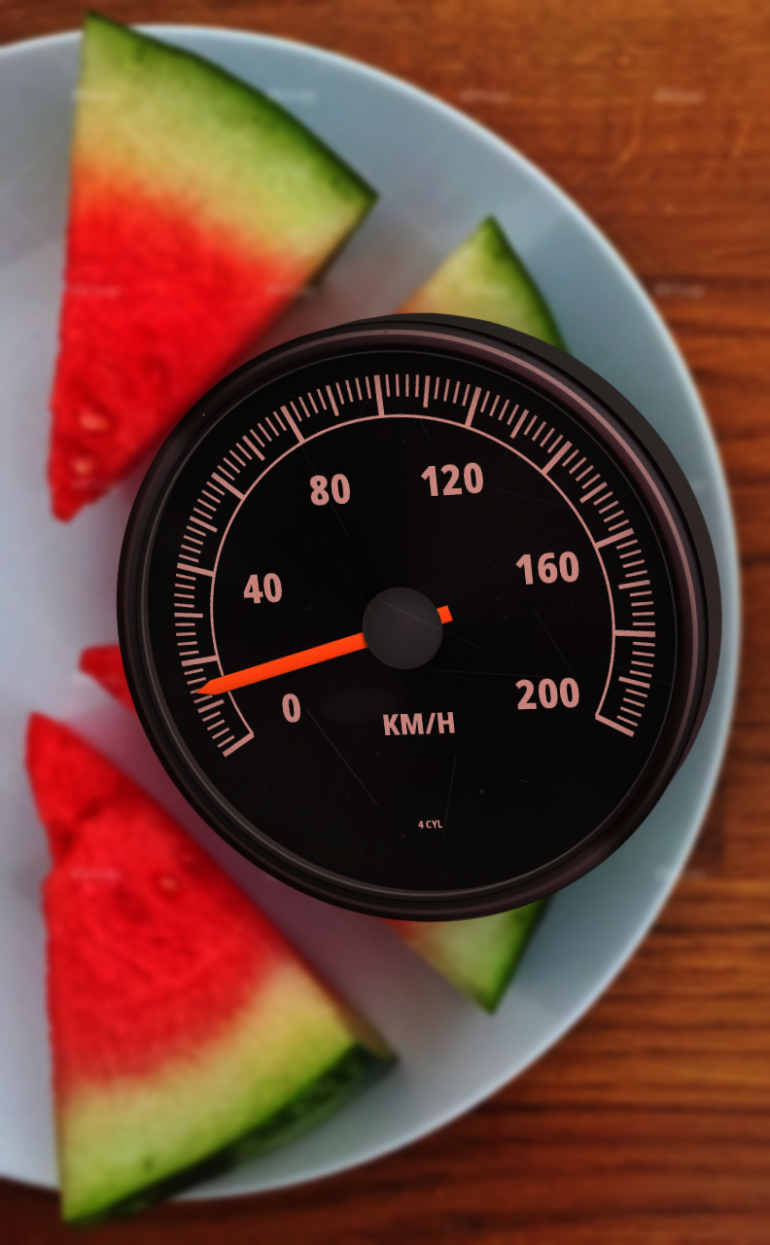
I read 14 km/h
